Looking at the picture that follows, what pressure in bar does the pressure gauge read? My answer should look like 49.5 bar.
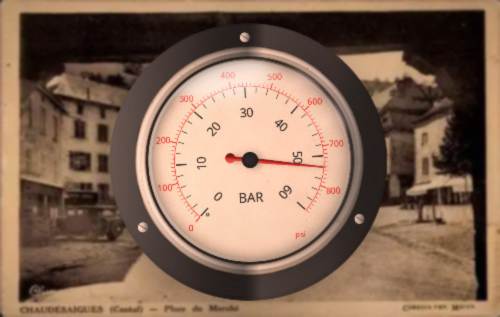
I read 52 bar
